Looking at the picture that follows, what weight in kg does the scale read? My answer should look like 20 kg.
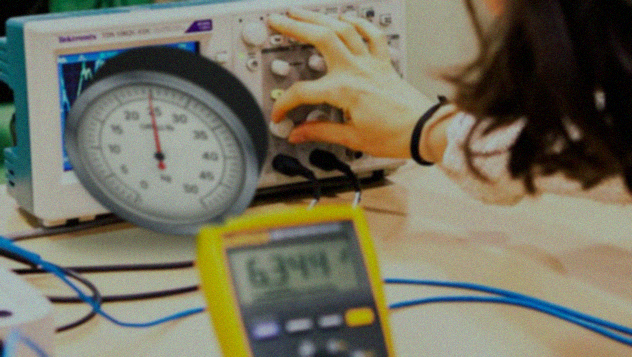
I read 25 kg
